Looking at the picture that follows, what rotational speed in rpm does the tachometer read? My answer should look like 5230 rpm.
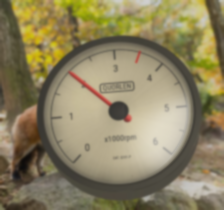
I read 2000 rpm
